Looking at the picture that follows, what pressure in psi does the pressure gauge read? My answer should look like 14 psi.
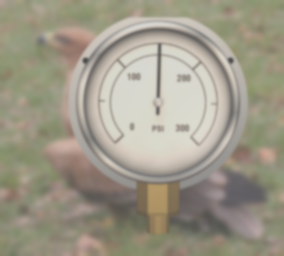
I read 150 psi
